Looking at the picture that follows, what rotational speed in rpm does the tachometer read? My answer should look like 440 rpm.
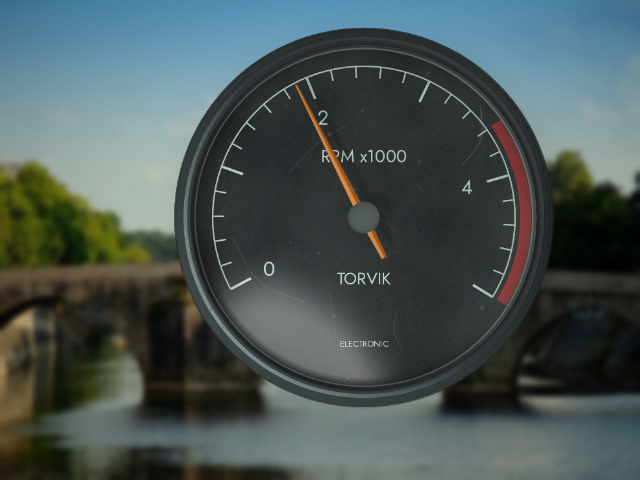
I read 1900 rpm
